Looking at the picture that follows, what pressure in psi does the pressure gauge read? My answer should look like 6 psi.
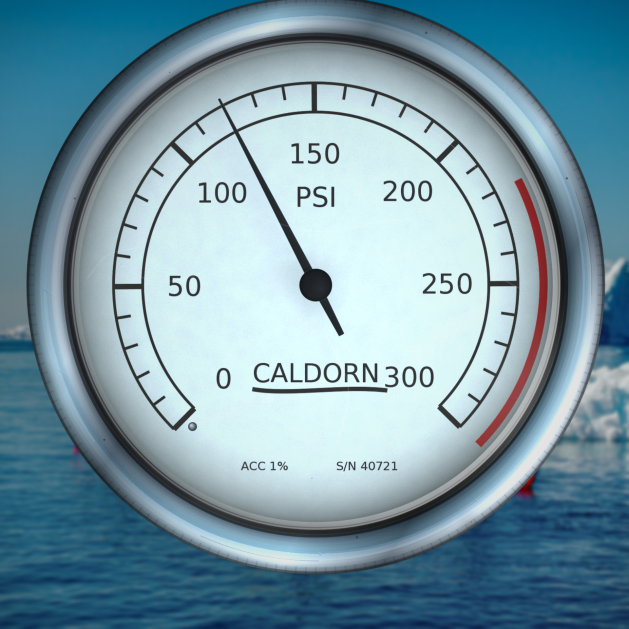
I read 120 psi
